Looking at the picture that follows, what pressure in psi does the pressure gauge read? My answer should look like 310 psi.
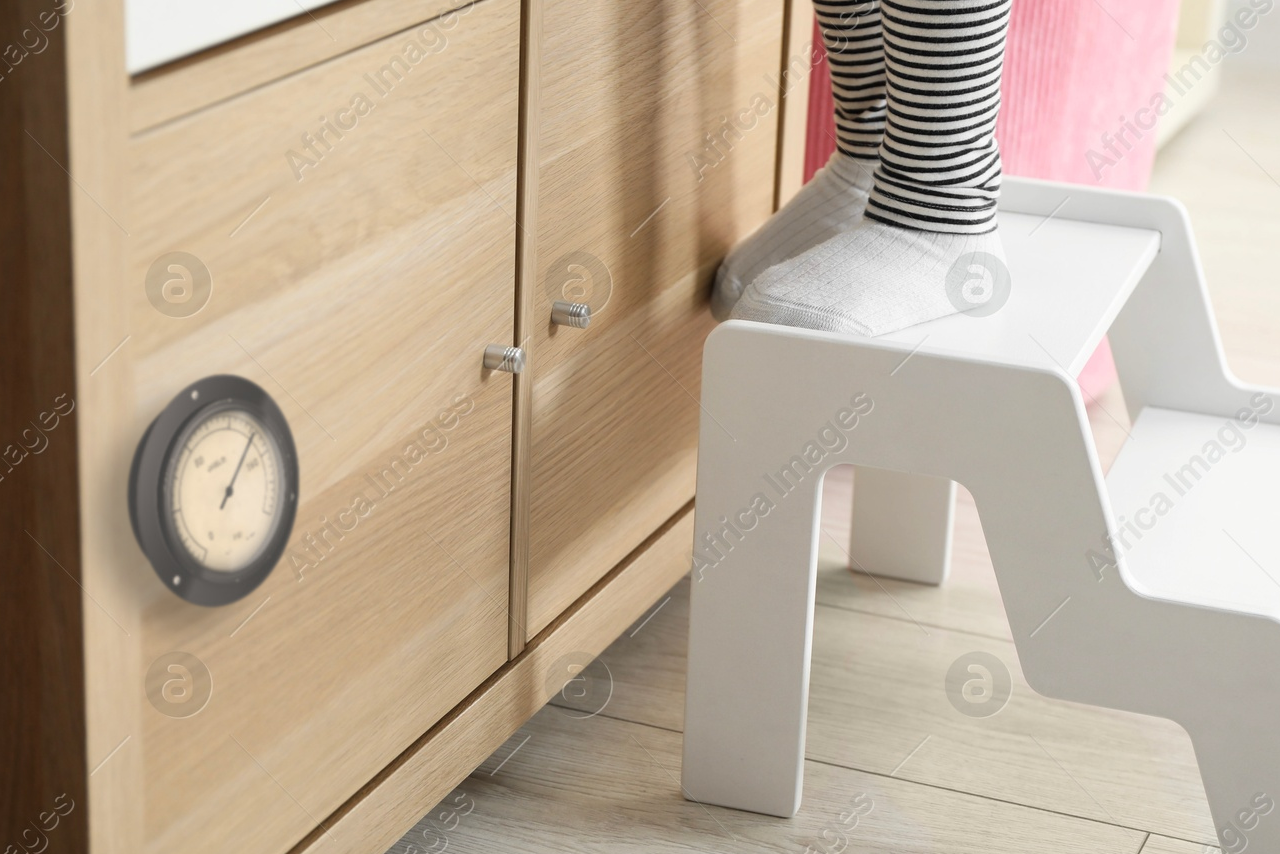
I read 140 psi
